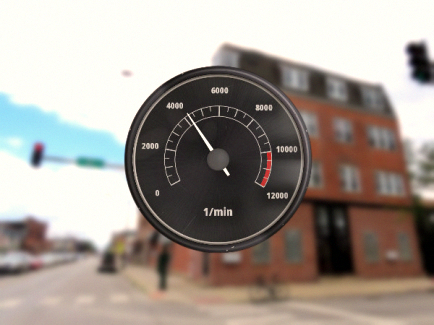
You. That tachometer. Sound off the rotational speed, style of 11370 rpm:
4250 rpm
